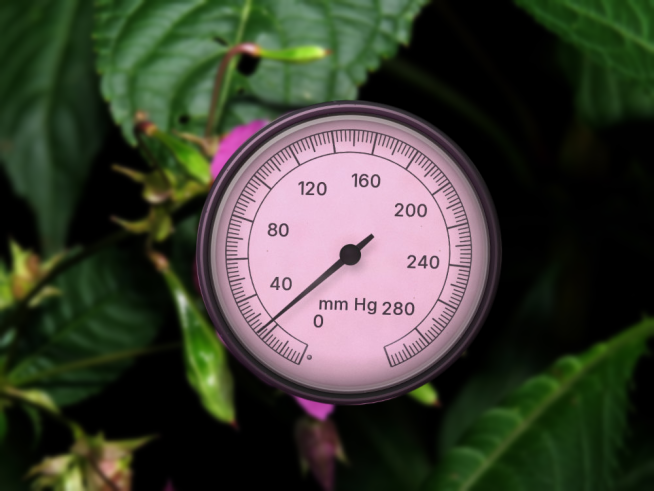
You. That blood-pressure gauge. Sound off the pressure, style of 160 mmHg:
24 mmHg
